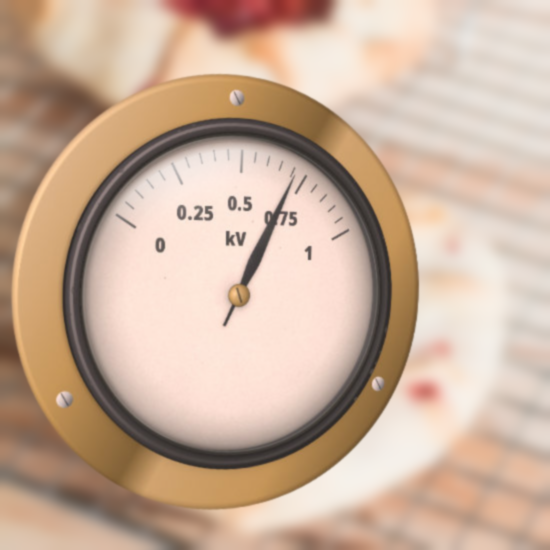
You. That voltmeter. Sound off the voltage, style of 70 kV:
0.7 kV
